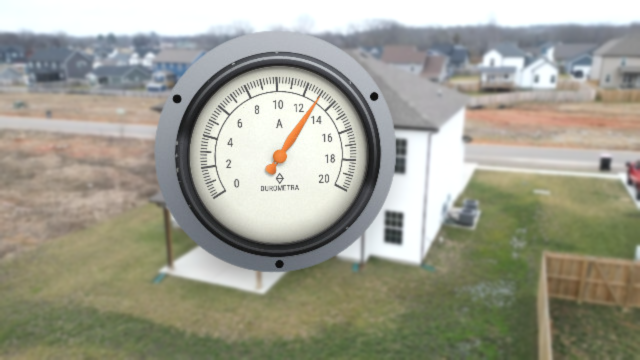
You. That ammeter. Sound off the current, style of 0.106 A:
13 A
